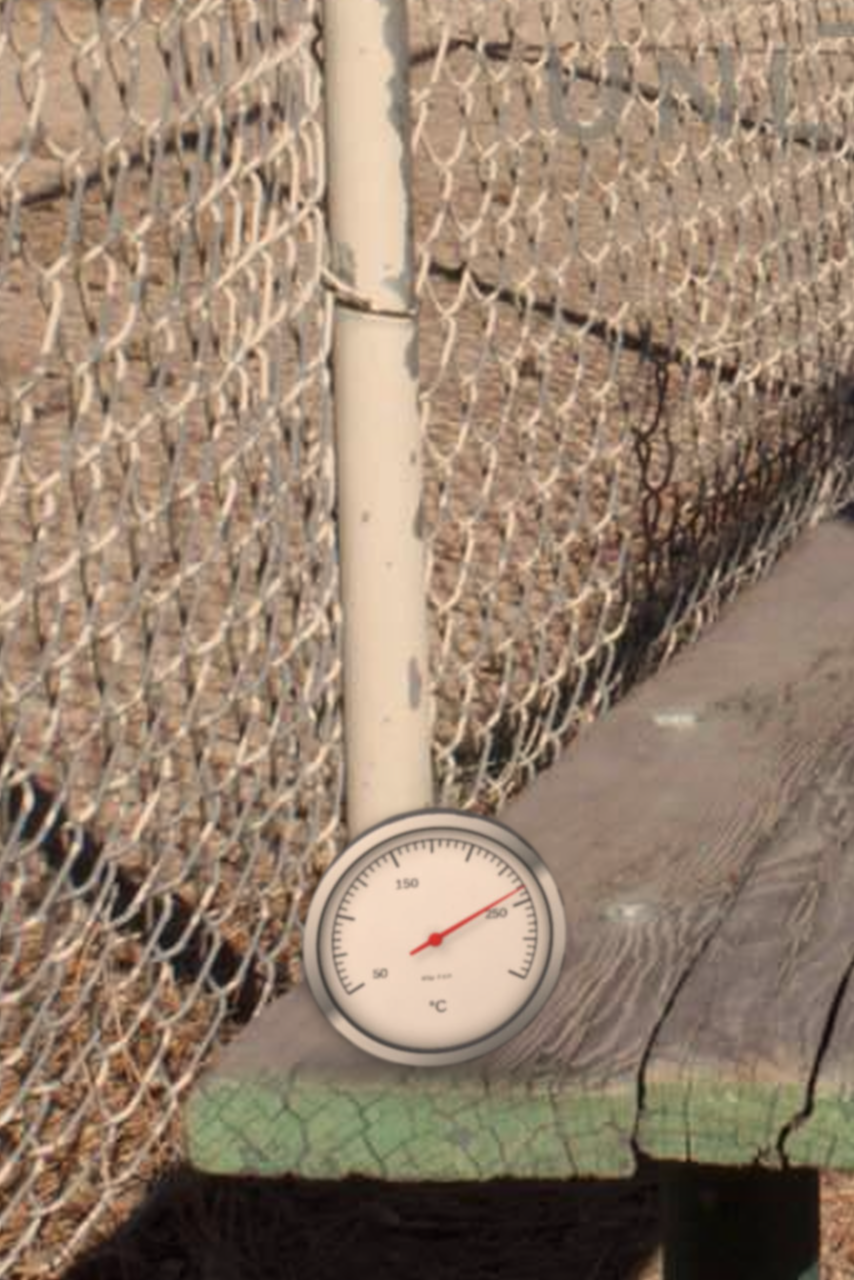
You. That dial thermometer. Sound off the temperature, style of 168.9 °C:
240 °C
